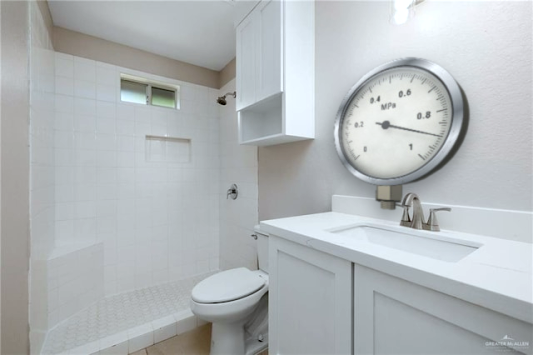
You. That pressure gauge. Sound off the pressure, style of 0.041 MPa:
0.9 MPa
